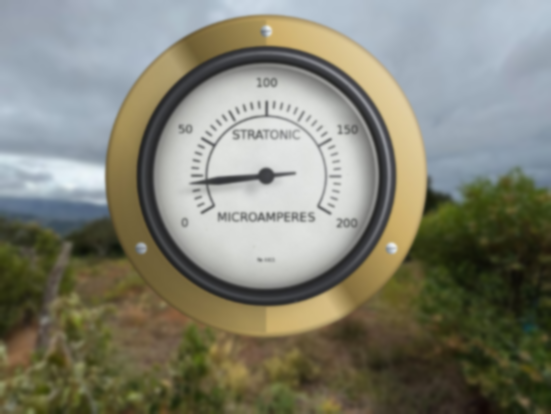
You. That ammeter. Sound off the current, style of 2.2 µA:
20 µA
